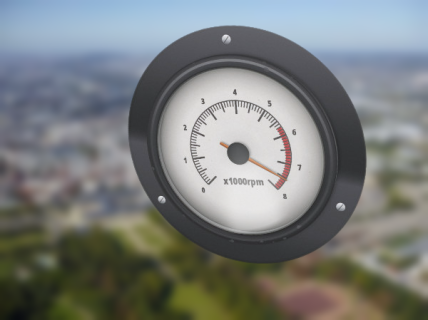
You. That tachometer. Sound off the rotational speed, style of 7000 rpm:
7500 rpm
